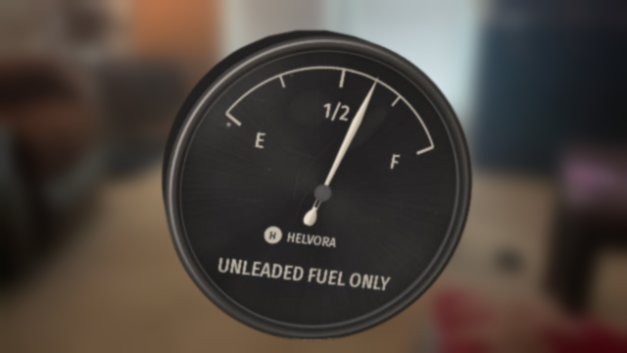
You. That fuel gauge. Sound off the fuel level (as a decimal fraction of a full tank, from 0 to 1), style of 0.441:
0.625
